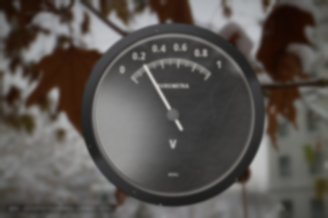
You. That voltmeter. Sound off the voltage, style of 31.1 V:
0.2 V
